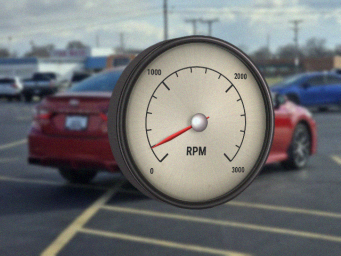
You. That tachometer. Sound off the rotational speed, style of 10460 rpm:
200 rpm
